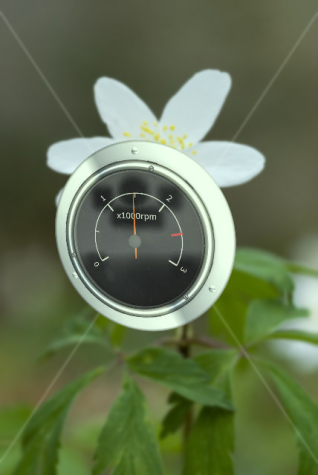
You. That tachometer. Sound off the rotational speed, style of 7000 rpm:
1500 rpm
